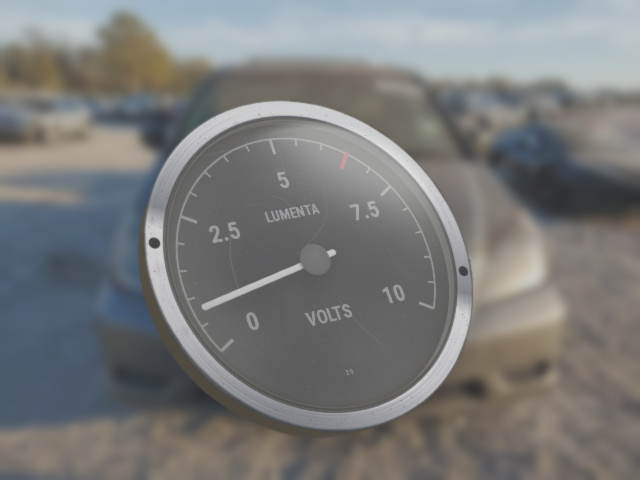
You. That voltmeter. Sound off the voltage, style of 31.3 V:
0.75 V
